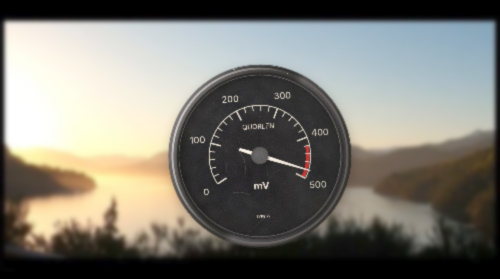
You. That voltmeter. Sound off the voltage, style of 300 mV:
480 mV
